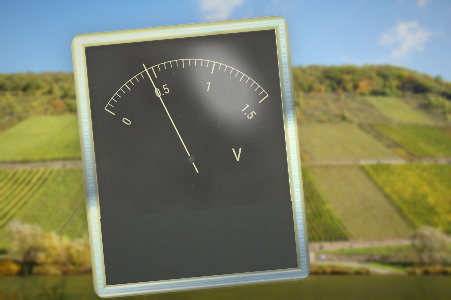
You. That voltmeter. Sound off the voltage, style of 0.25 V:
0.45 V
